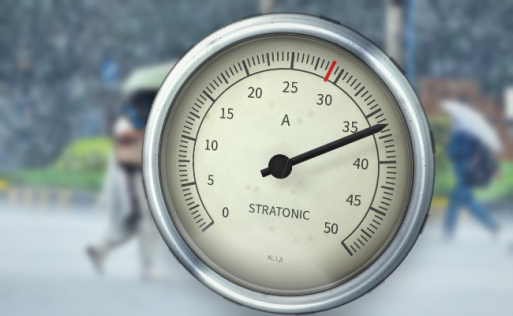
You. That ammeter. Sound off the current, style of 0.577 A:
36.5 A
